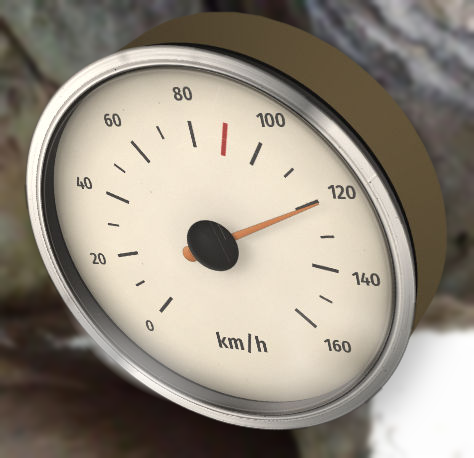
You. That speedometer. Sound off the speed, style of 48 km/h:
120 km/h
